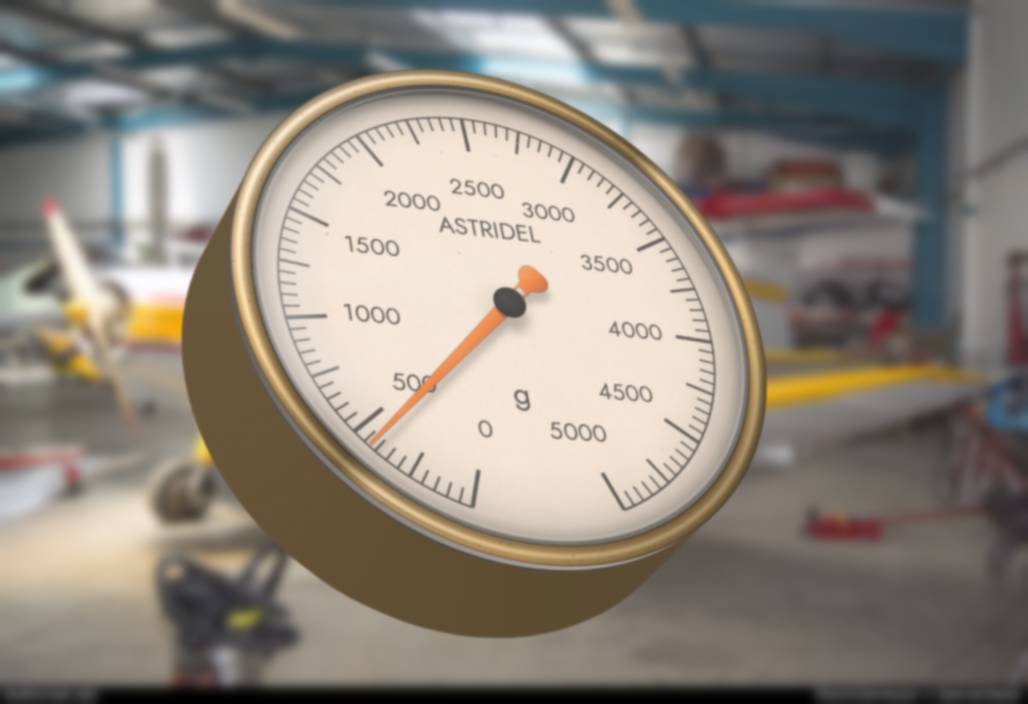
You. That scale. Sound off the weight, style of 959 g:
425 g
